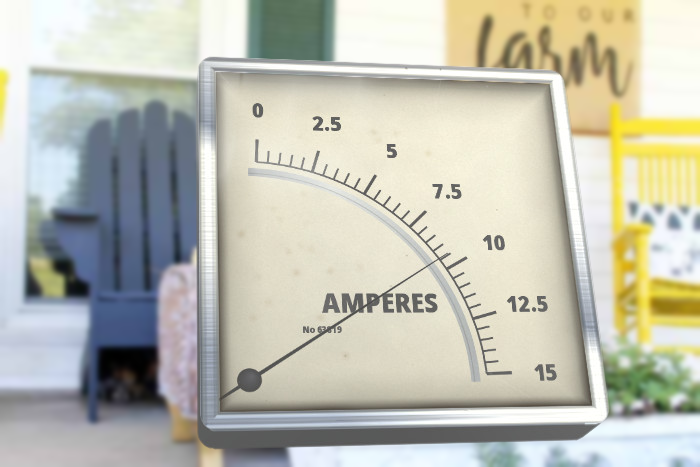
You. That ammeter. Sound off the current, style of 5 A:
9.5 A
